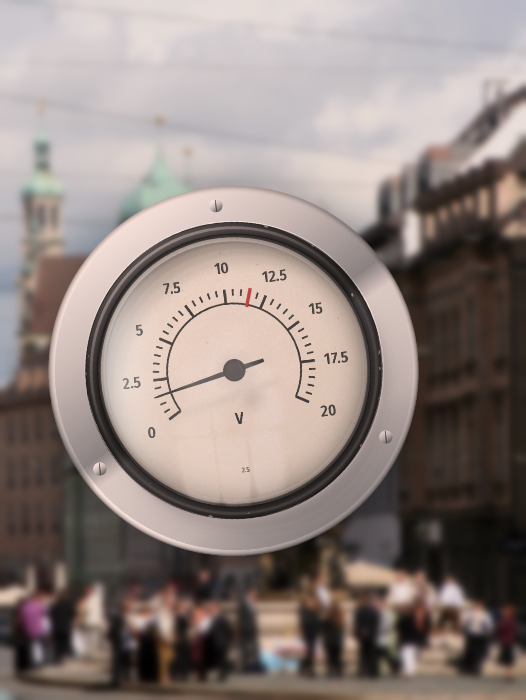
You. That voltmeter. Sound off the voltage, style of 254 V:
1.5 V
